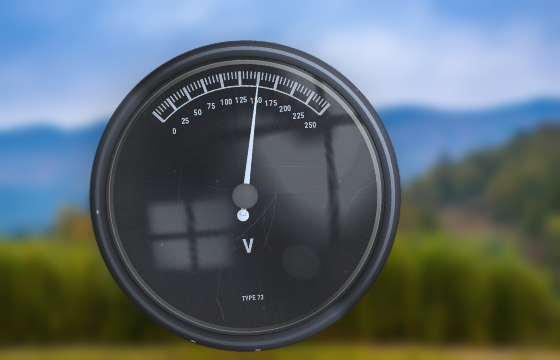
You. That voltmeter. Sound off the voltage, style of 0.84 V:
150 V
